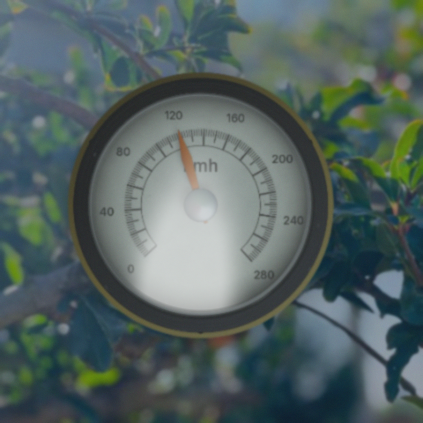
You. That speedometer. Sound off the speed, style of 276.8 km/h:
120 km/h
